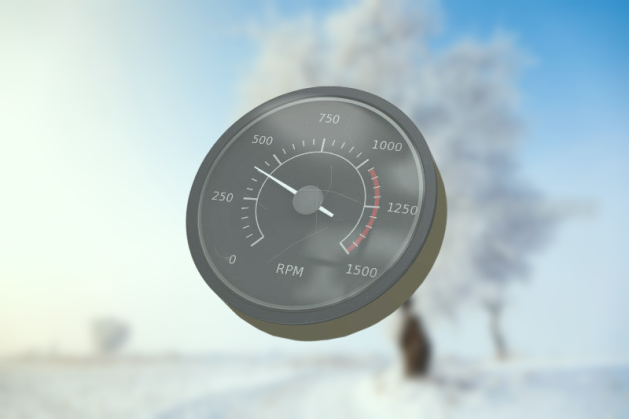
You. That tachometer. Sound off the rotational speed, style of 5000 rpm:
400 rpm
